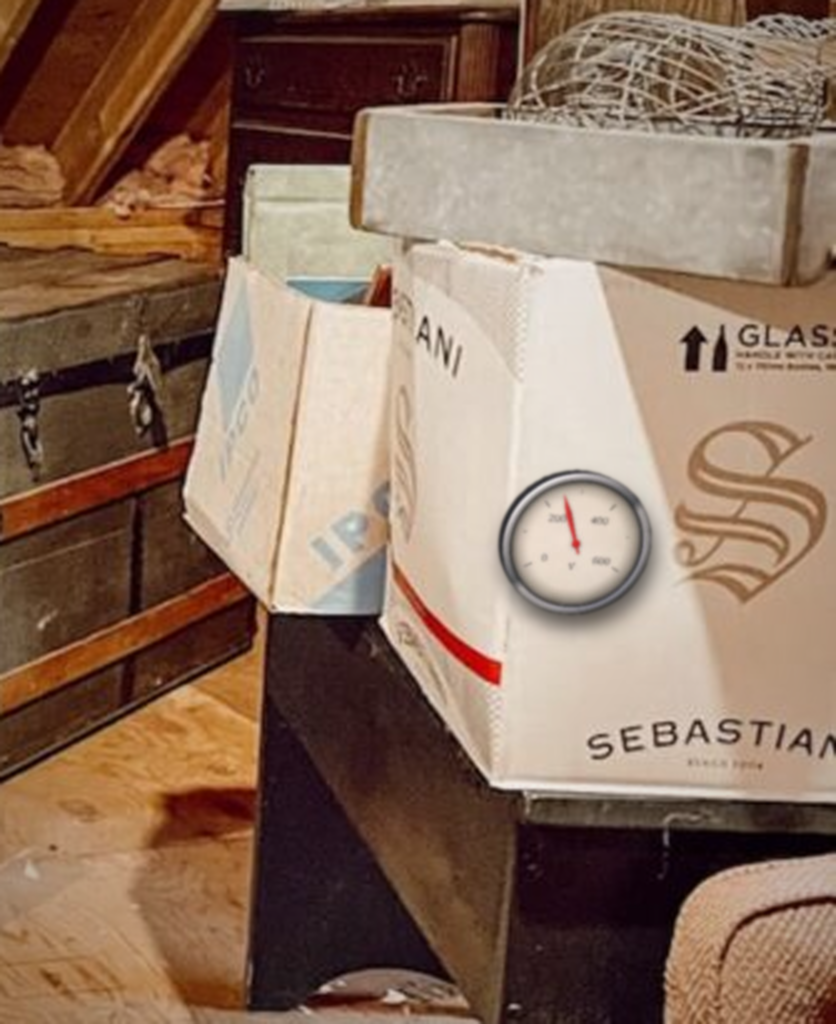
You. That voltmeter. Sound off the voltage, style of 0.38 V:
250 V
